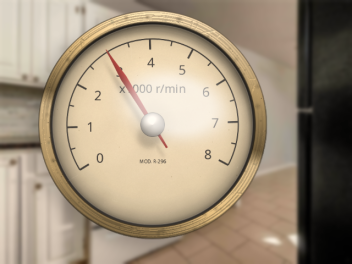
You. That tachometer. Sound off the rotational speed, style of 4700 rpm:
3000 rpm
